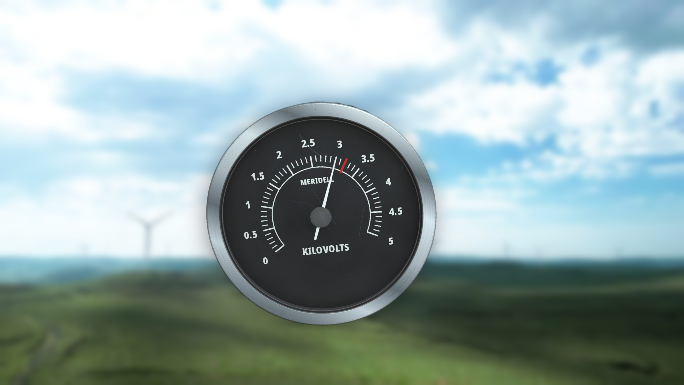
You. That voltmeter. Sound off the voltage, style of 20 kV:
3 kV
